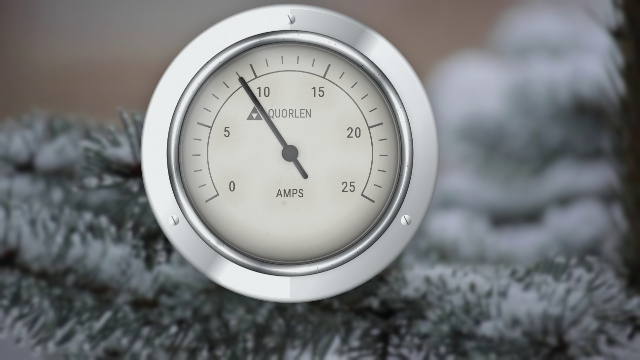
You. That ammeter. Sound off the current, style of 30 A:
9 A
